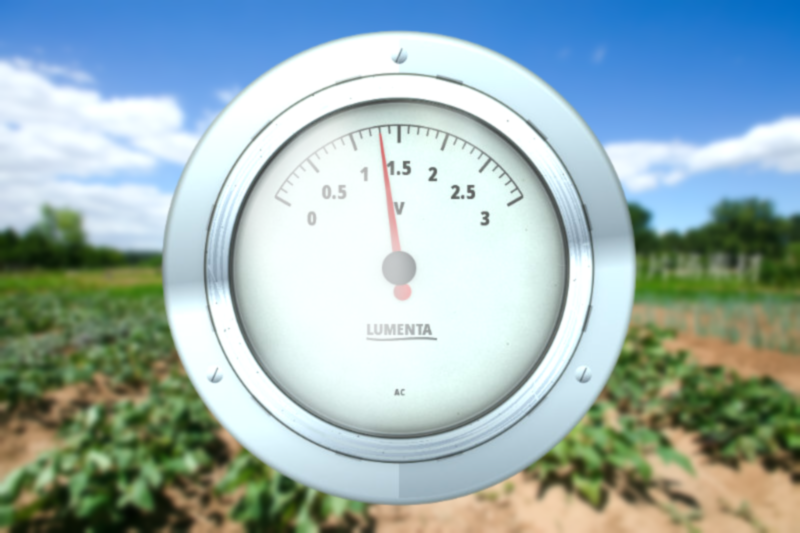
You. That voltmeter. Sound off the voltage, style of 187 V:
1.3 V
